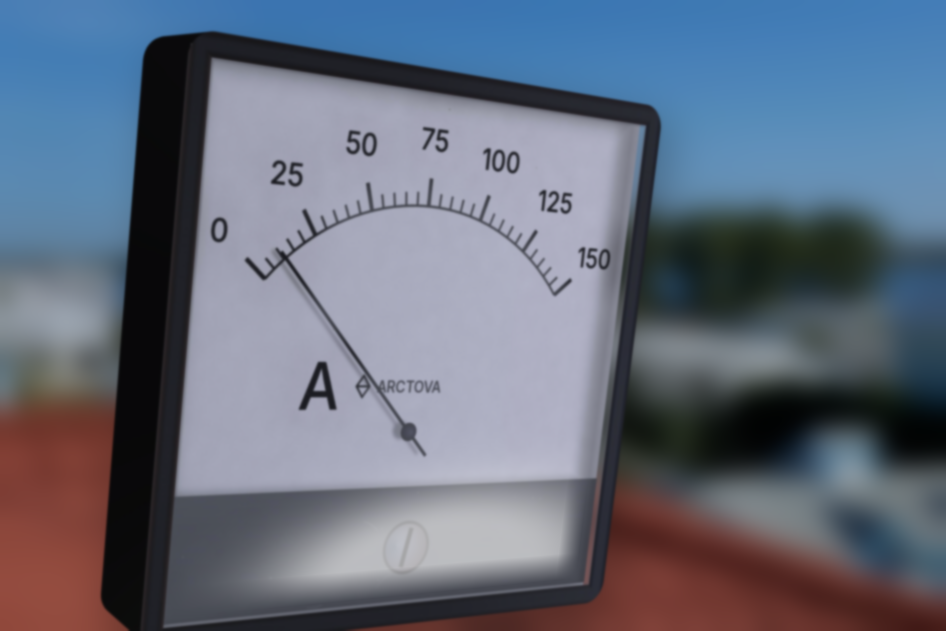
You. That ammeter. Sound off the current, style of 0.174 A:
10 A
